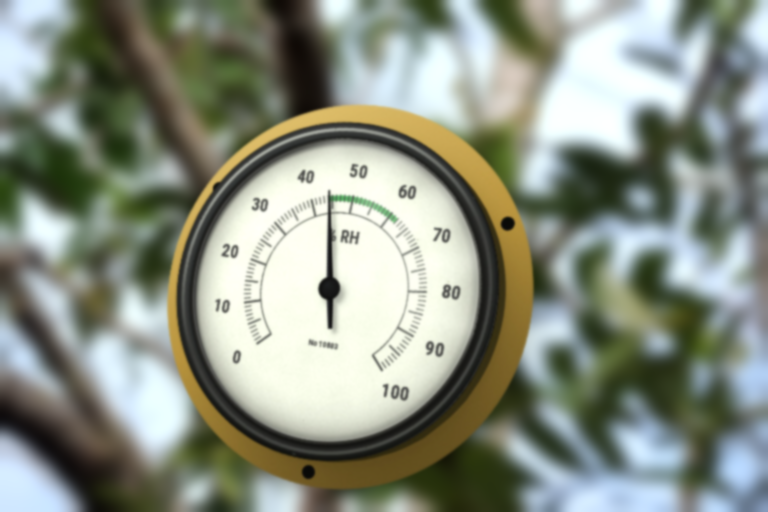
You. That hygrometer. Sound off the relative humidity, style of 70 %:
45 %
